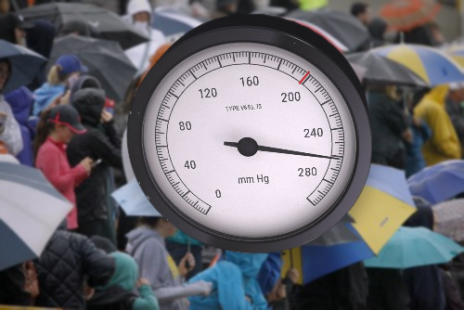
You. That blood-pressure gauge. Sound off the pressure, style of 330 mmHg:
260 mmHg
